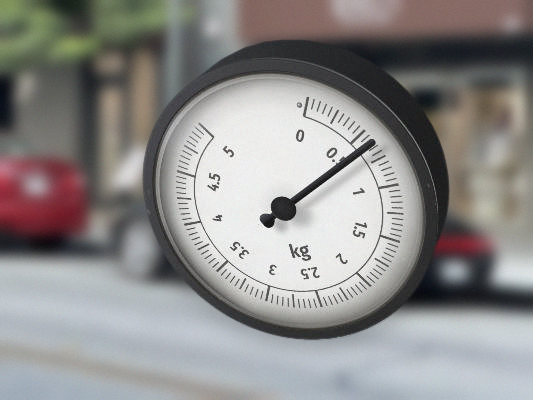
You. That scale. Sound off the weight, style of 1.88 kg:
0.6 kg
